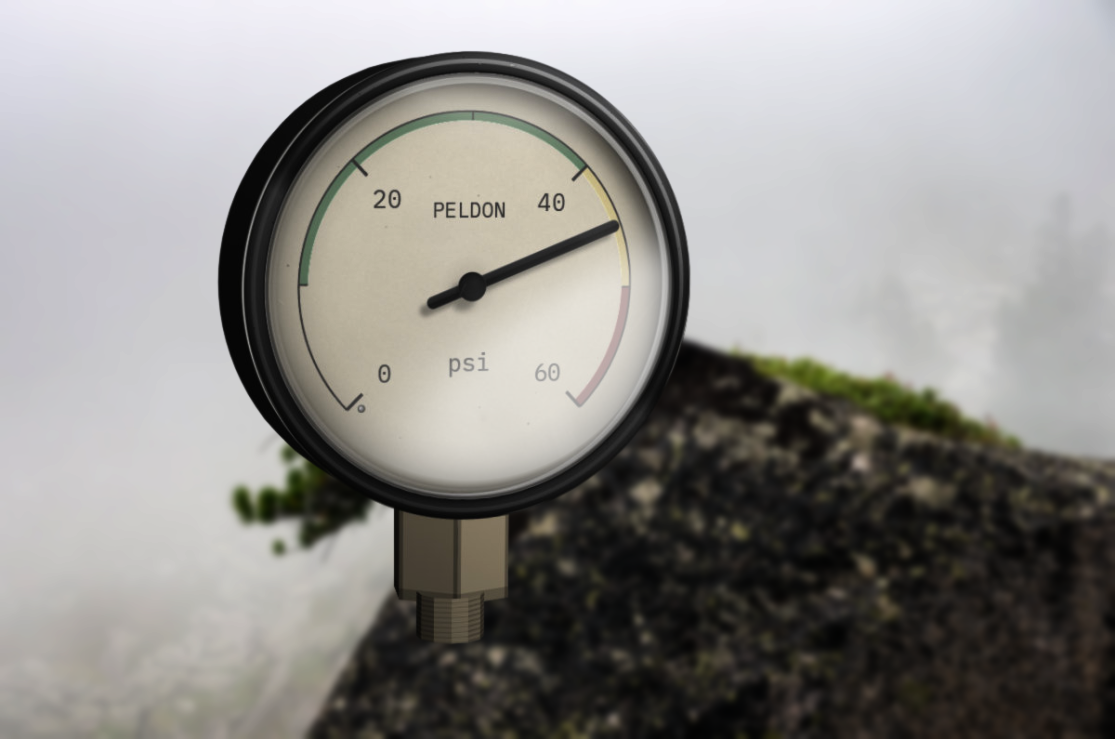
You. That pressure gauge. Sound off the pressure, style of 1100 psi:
45 psi
